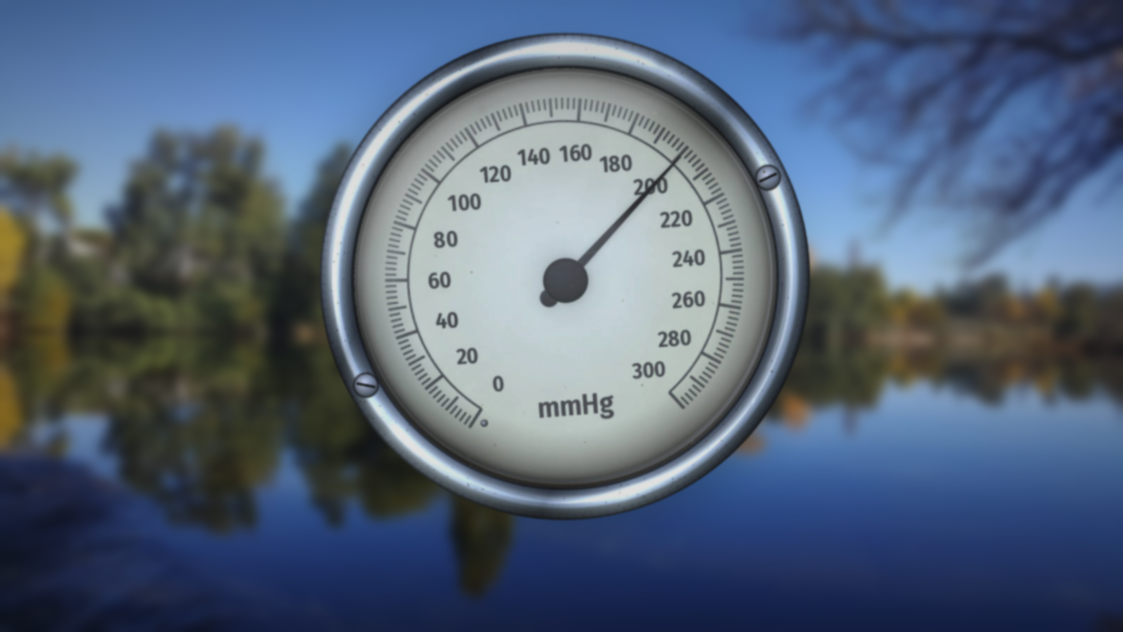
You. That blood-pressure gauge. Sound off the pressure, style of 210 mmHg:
200 mmHg
